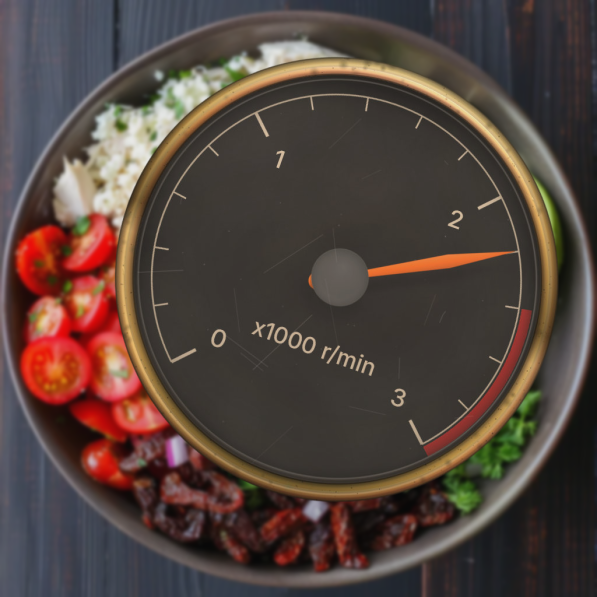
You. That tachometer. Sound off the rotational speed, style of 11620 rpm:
2200 rpm
